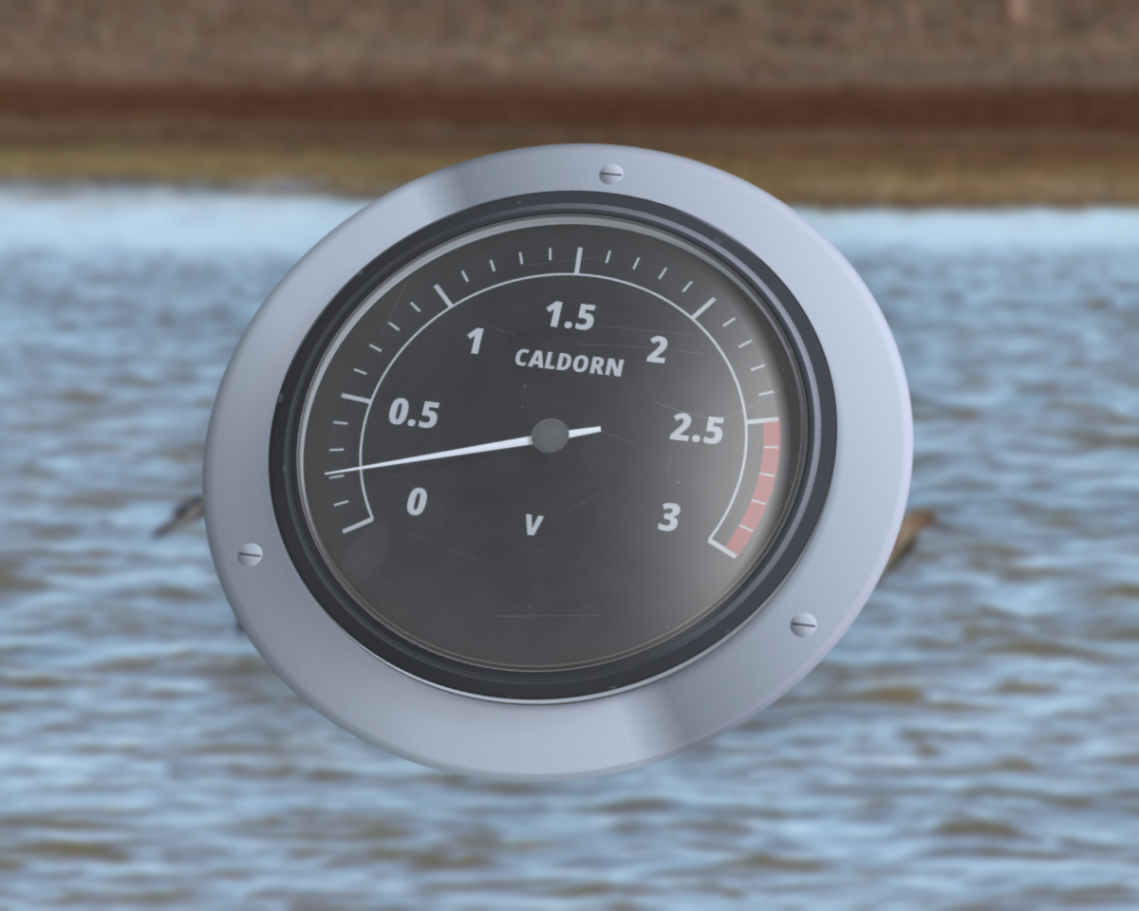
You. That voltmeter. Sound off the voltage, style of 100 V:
0.2 V
